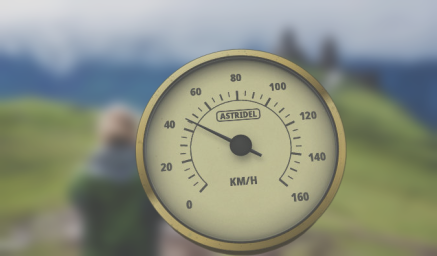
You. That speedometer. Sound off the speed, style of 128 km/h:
45 km/h
